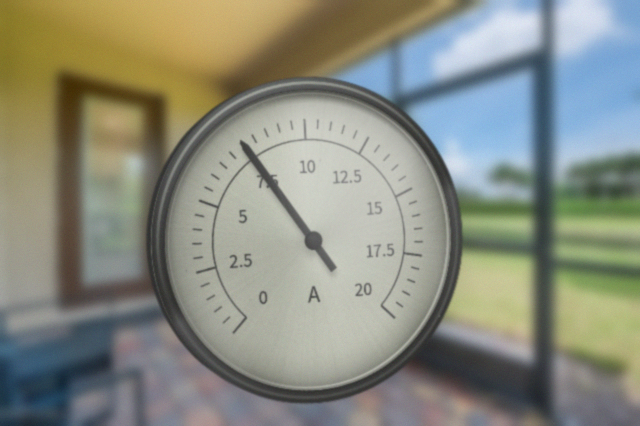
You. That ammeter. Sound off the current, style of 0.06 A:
7.5 A
